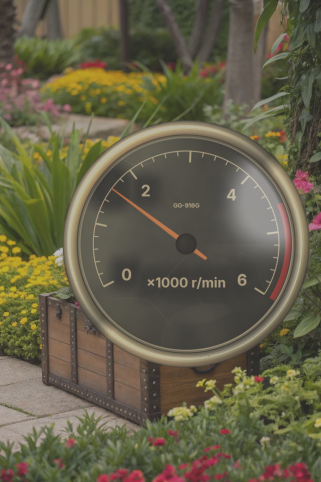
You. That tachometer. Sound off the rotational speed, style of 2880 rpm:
1600 rpm
